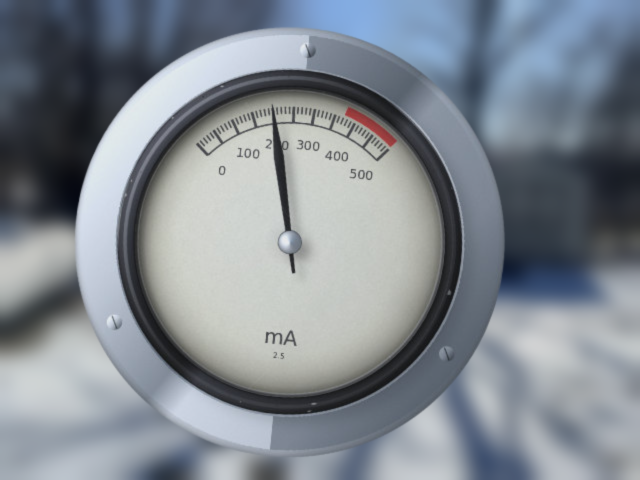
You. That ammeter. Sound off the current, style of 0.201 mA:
200 mA
